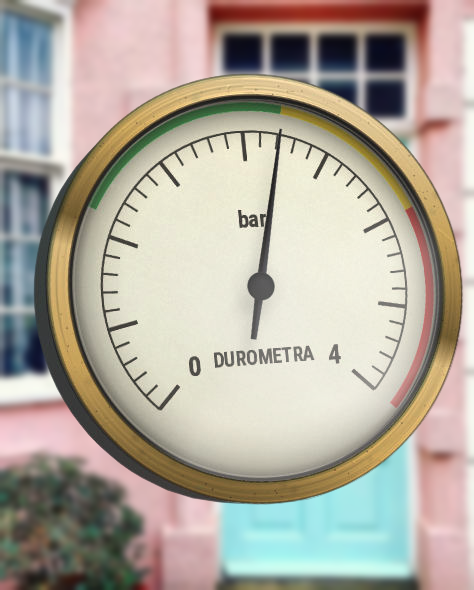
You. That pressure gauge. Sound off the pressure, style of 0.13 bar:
2.2 bar
